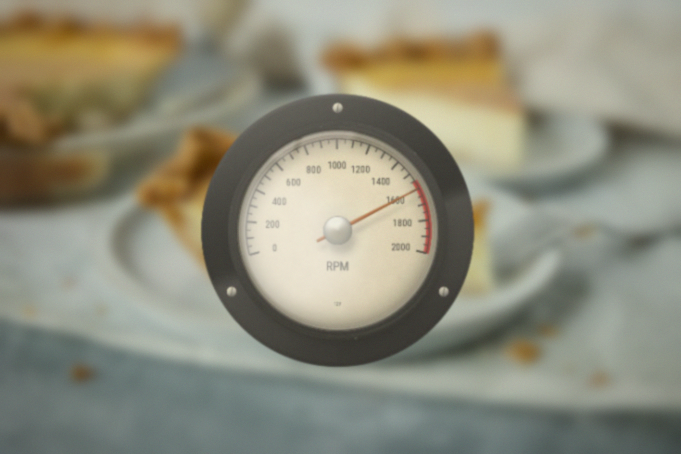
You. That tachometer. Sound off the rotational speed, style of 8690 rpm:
1600 rpm
